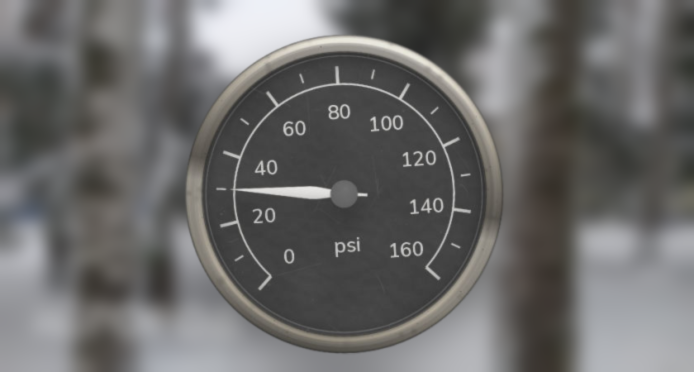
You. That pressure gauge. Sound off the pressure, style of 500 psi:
30 psi
